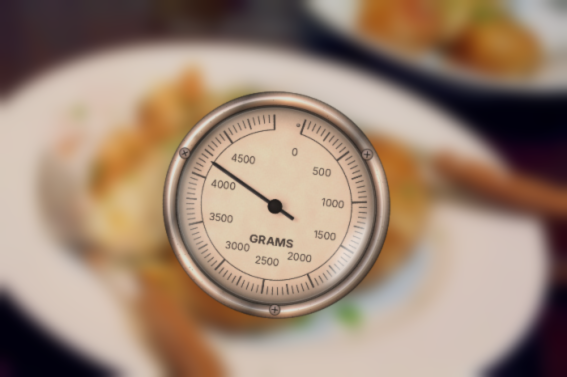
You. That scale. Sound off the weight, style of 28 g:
4200 g
